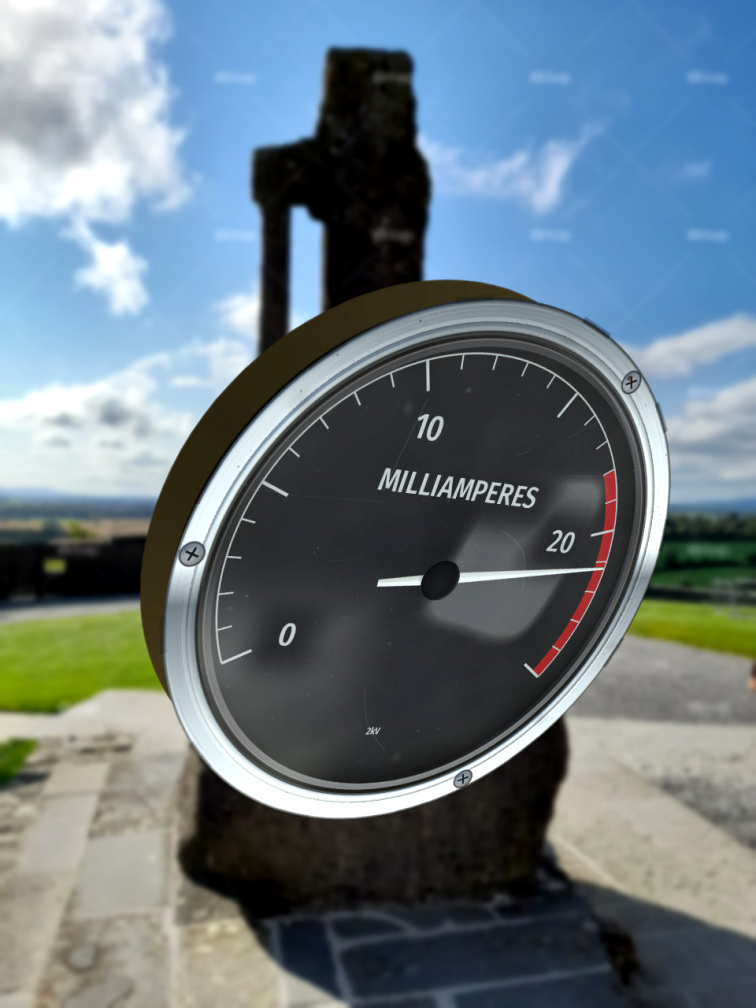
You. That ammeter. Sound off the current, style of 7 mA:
21 mA
